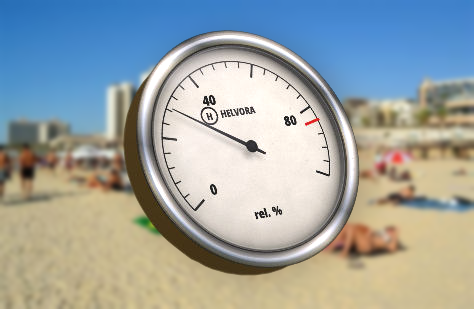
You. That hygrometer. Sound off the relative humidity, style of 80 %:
28 %
